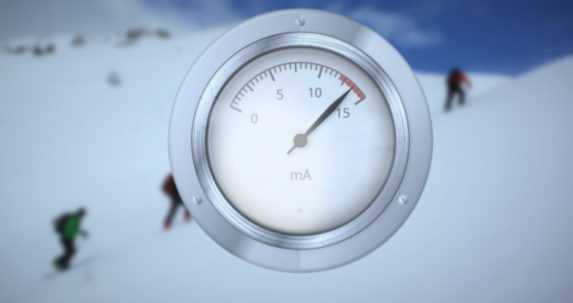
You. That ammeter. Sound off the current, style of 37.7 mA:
13.5 mA
